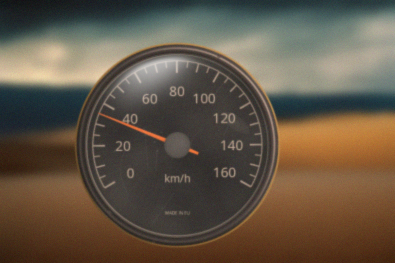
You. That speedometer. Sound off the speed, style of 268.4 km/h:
35 km/h
